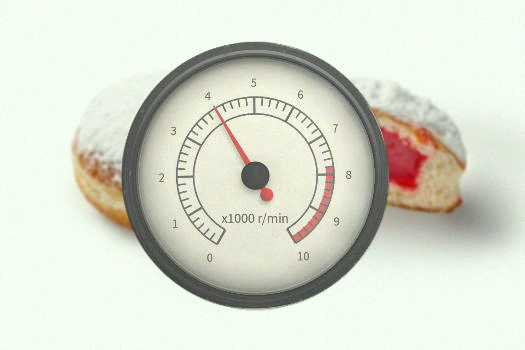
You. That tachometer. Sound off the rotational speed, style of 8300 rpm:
4000 rpm
